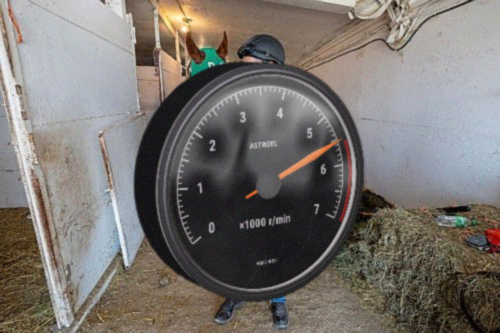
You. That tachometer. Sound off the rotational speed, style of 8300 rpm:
5500 rpm
